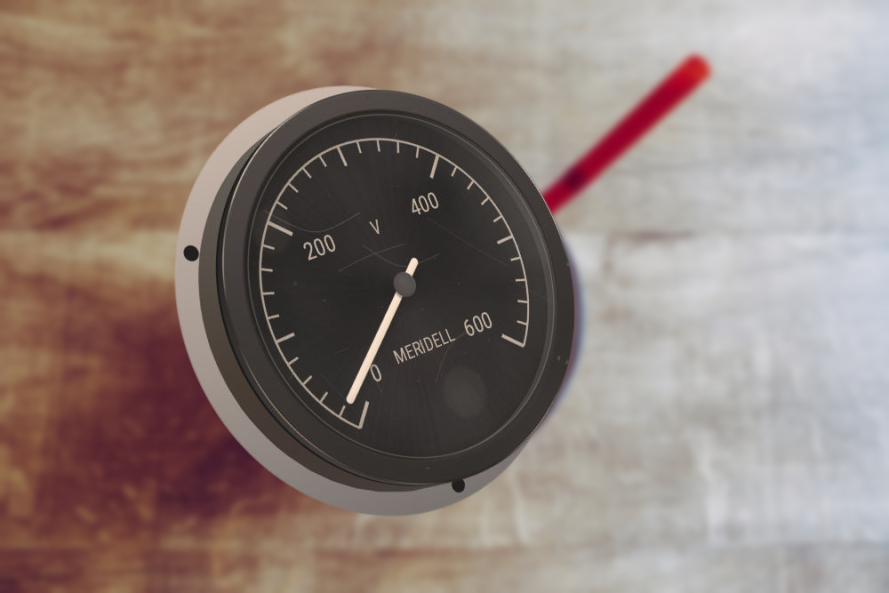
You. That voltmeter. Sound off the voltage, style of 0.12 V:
20 V
